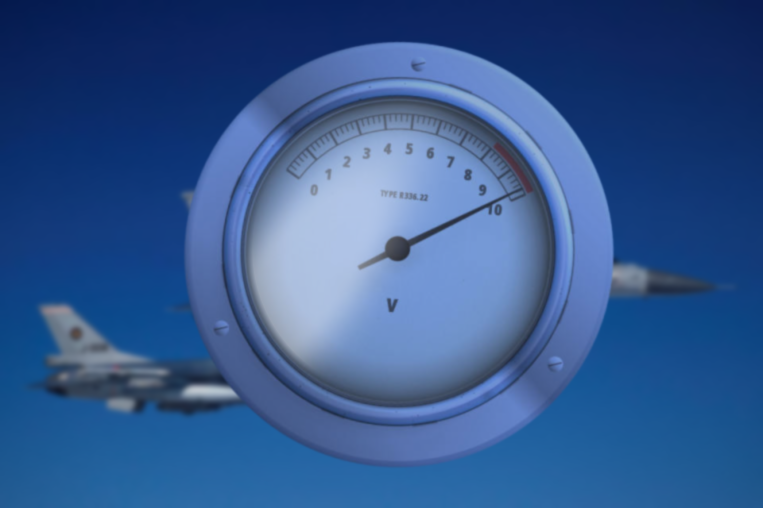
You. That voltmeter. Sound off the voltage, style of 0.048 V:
9.8 V
